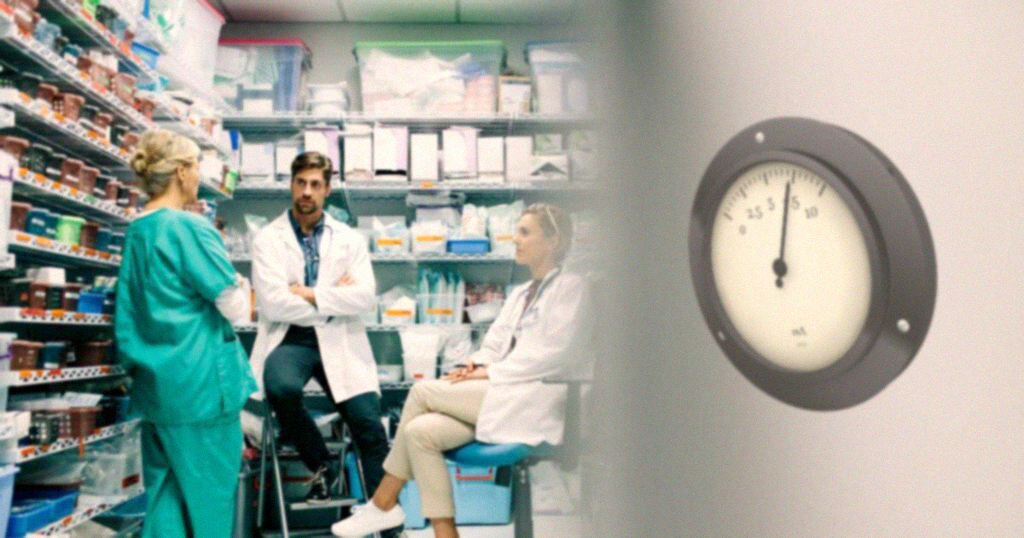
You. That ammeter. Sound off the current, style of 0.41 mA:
7.5 mA
